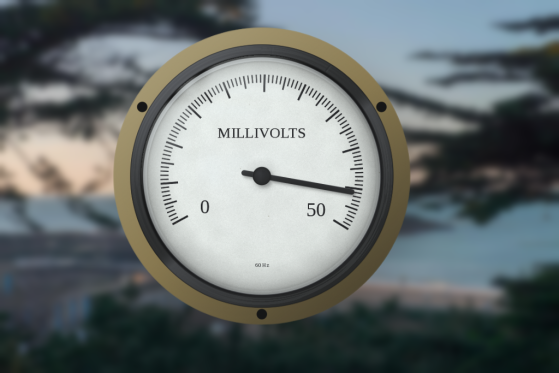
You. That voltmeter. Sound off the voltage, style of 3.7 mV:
45.5 mV
